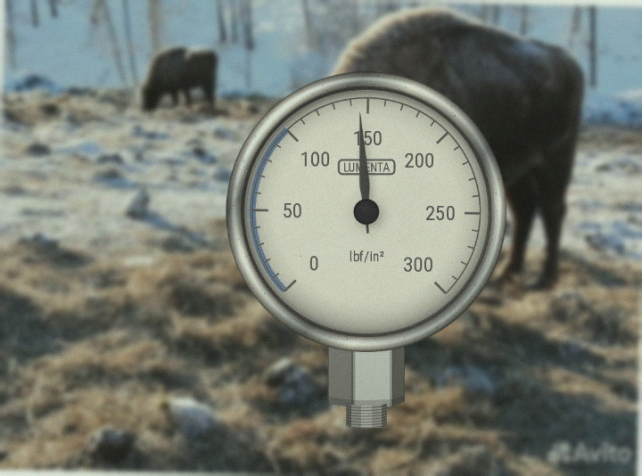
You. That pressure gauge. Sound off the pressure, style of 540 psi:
145 psi
